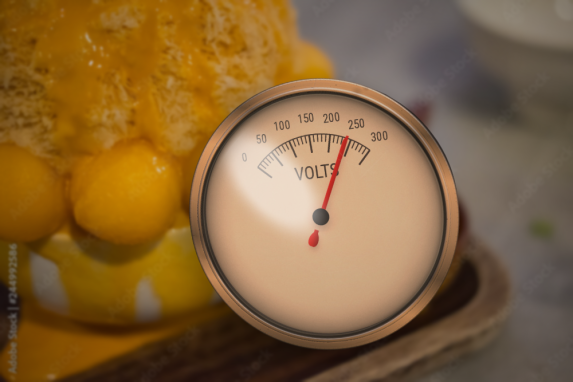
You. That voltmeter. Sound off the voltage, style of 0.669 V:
240 V
